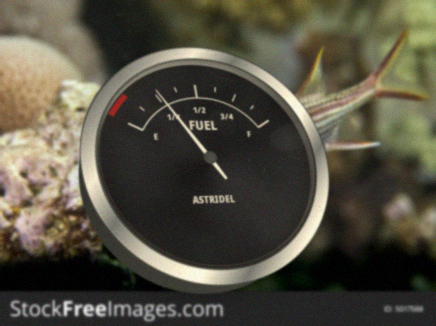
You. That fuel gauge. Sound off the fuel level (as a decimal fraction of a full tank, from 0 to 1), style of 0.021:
0.25
